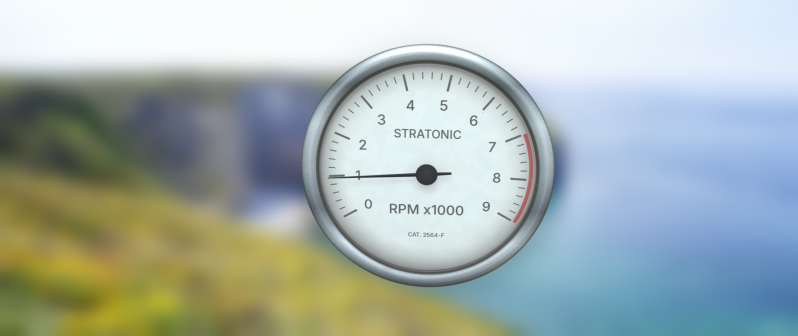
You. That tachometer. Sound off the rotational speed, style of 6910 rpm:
1000 rpm
